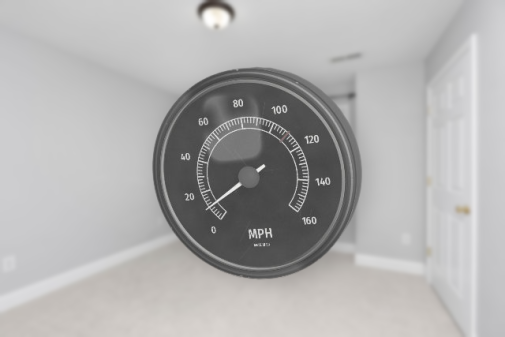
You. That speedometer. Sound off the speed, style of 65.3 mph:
10 mph
